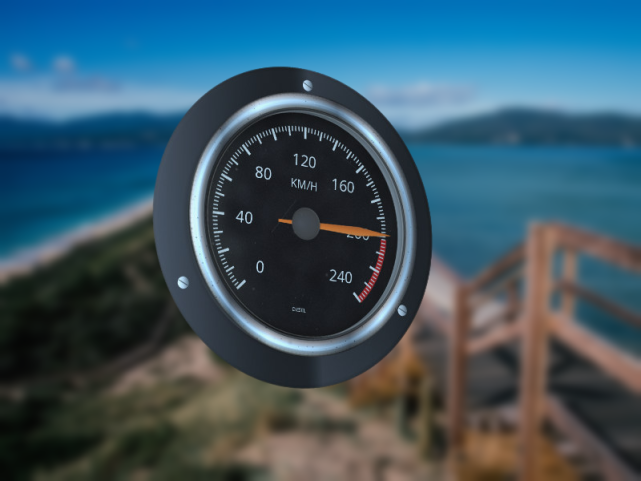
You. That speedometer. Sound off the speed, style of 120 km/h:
200 km/h
